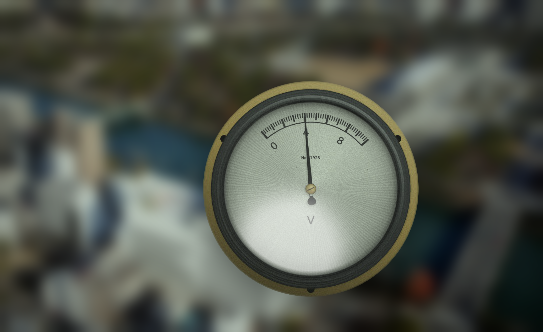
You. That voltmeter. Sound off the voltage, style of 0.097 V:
4 V
